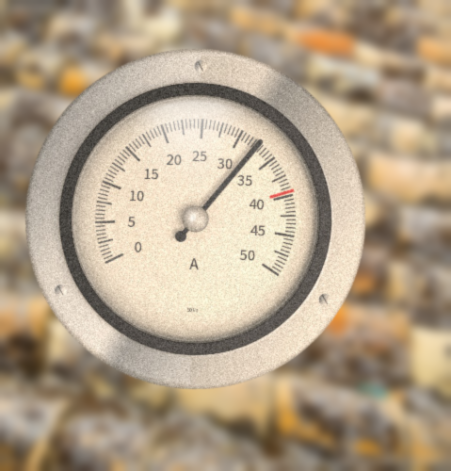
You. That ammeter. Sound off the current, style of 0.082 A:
32.5 A
